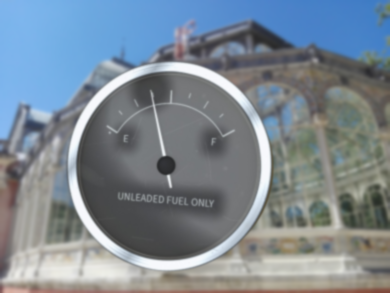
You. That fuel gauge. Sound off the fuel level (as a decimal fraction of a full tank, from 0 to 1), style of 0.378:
0.375
